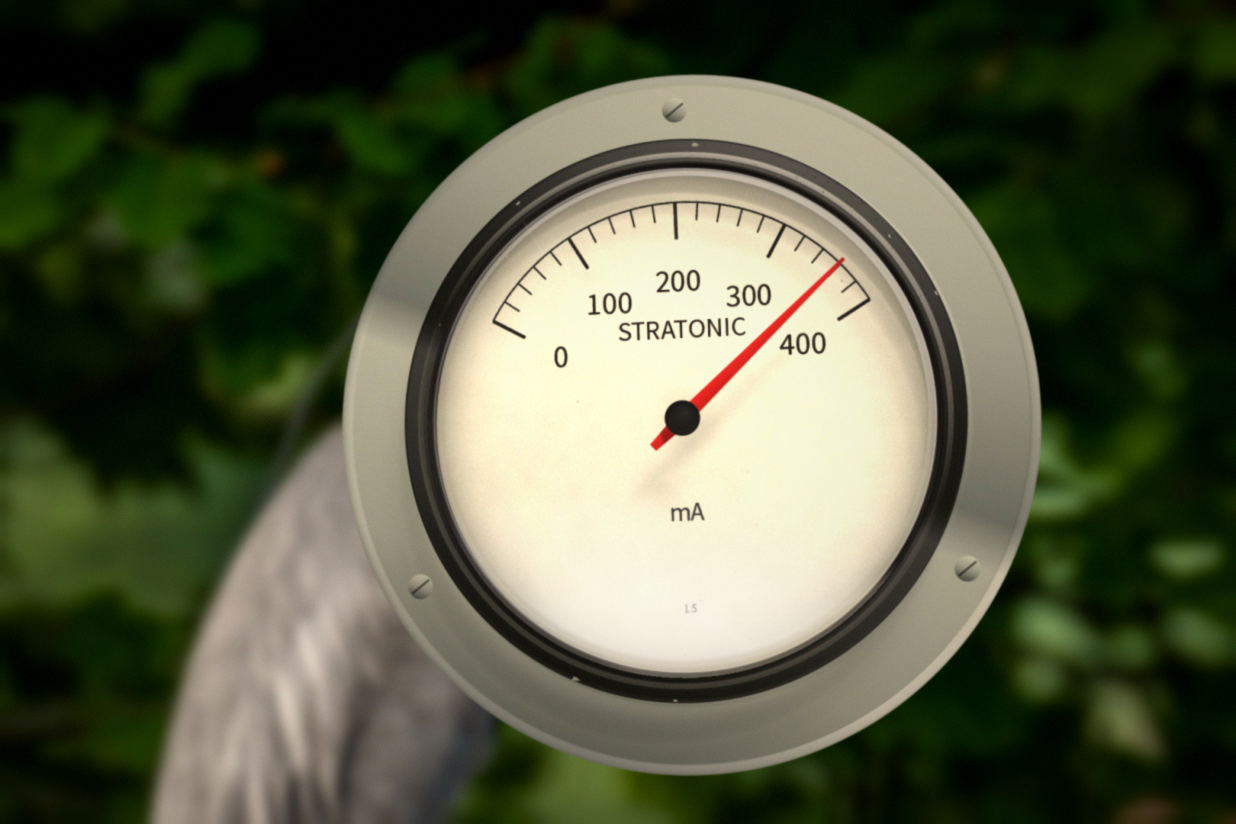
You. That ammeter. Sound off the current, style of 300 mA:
360 mA
